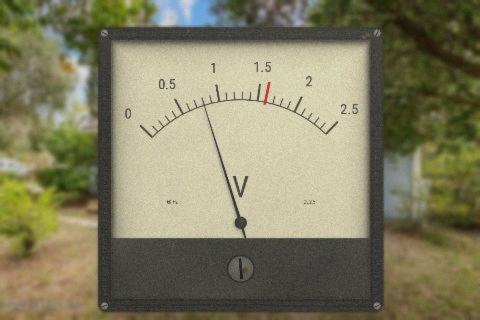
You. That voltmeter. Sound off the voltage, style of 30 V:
0.8 V
